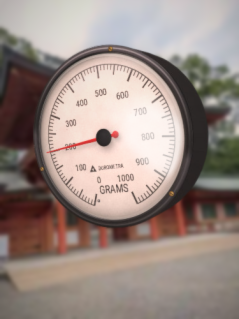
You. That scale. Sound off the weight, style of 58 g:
200 g
